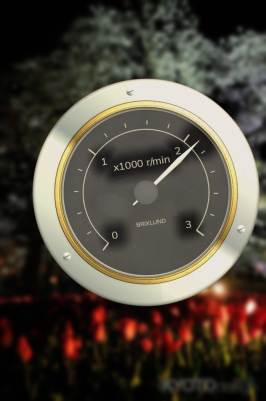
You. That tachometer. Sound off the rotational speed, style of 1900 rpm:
2100 rpm
